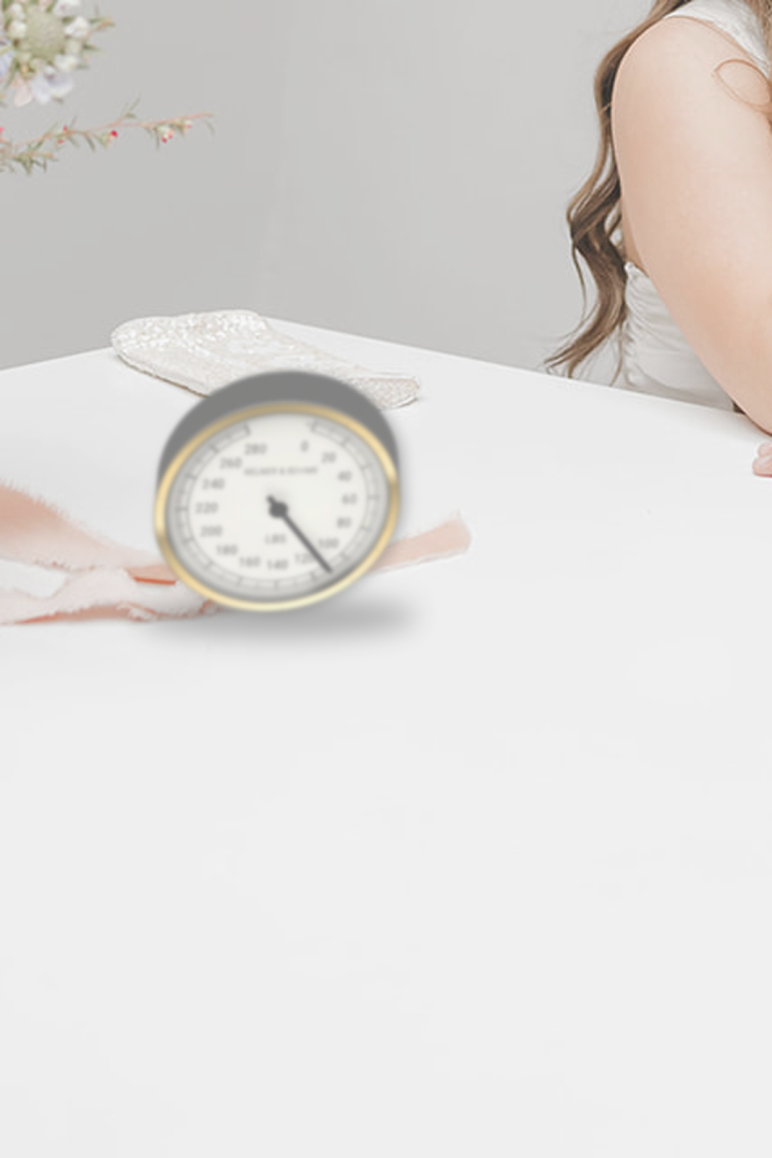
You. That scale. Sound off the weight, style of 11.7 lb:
110 lb
